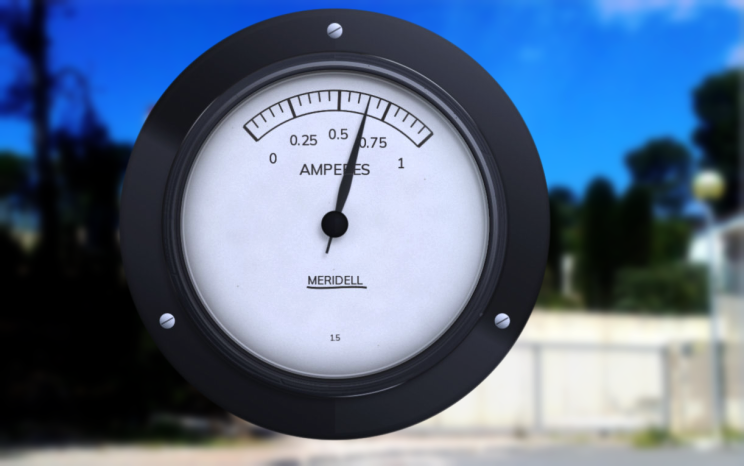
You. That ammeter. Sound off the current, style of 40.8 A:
0.65 A
